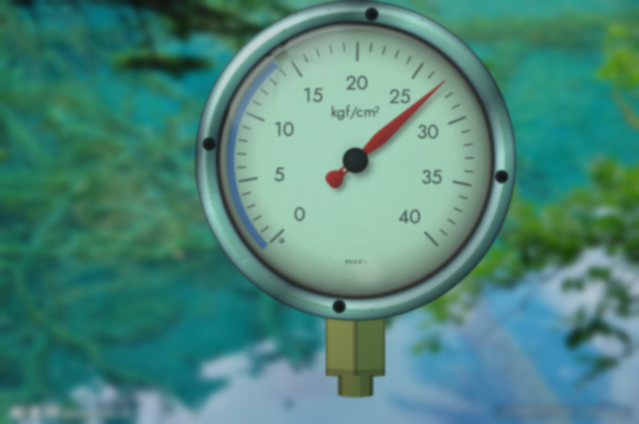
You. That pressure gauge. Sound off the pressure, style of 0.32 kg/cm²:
27 kg/cm²
